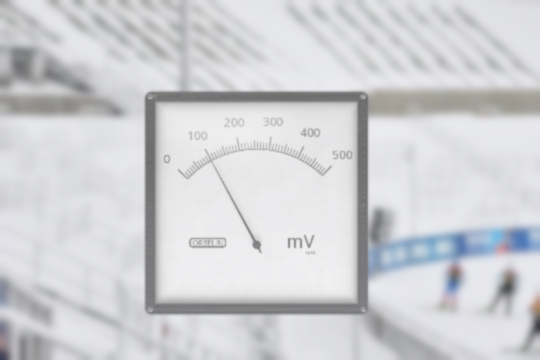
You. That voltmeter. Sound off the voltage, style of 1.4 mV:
100 mV
